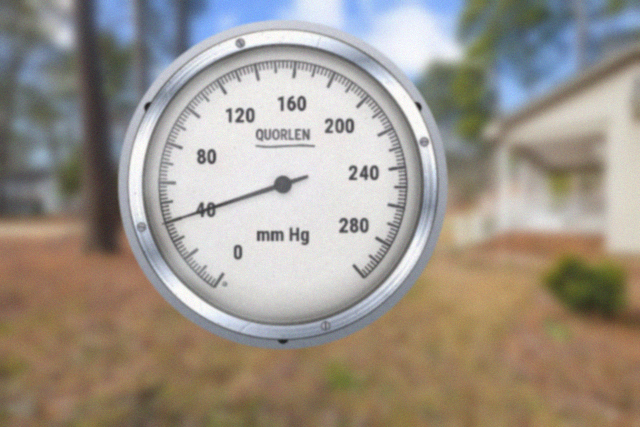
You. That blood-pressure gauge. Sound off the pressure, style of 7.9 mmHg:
40 mmHg
